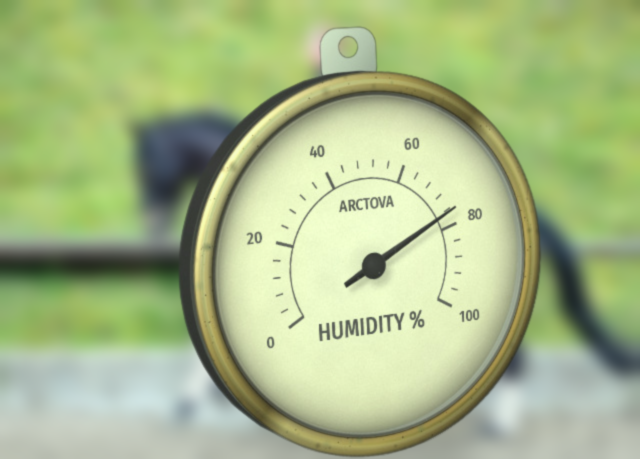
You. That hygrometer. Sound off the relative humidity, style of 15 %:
76 %
